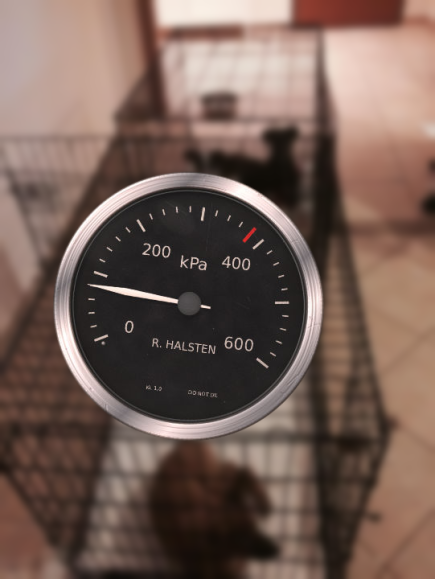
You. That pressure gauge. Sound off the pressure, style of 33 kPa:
80 kPa
